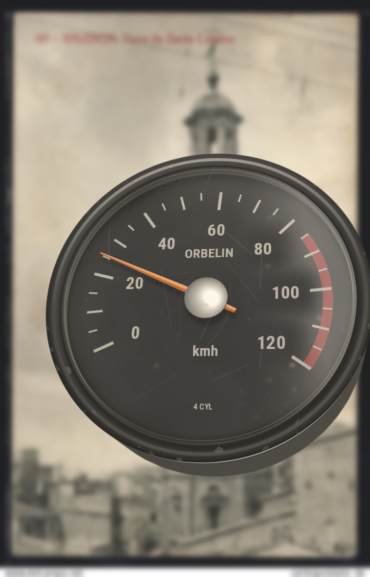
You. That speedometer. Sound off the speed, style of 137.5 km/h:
25 km/h
